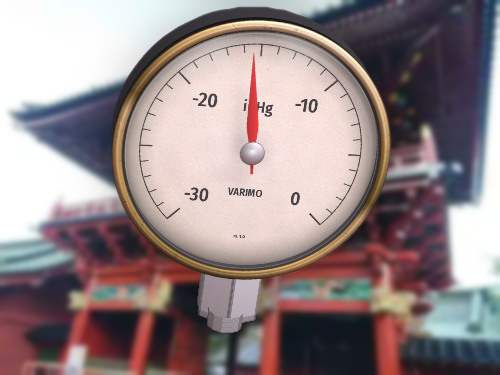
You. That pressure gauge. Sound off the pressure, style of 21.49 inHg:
-15.5 inHg
